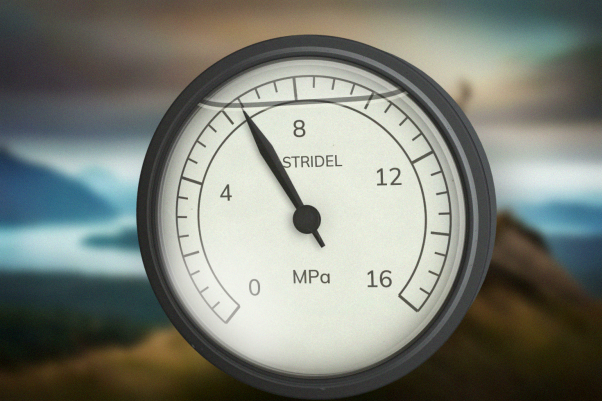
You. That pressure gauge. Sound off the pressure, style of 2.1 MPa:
6.5 MPa
